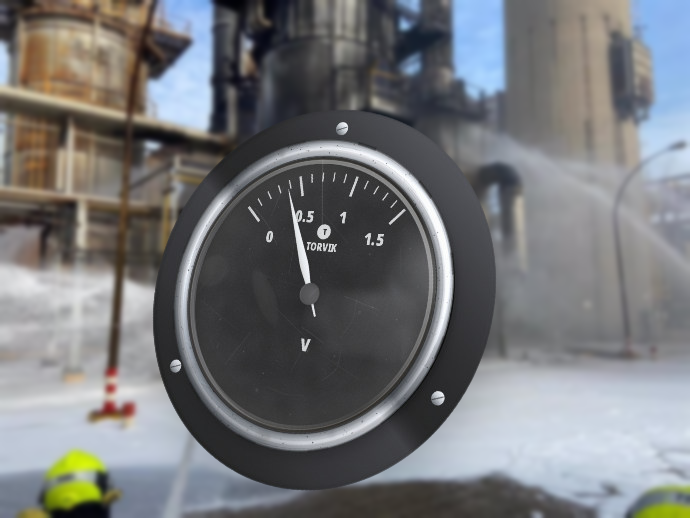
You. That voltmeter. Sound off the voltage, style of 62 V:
0.4 V
